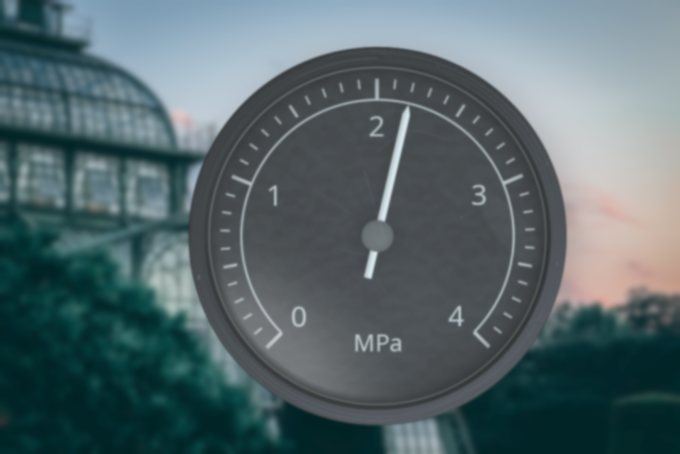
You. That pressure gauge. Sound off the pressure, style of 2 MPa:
2.2 MPa
